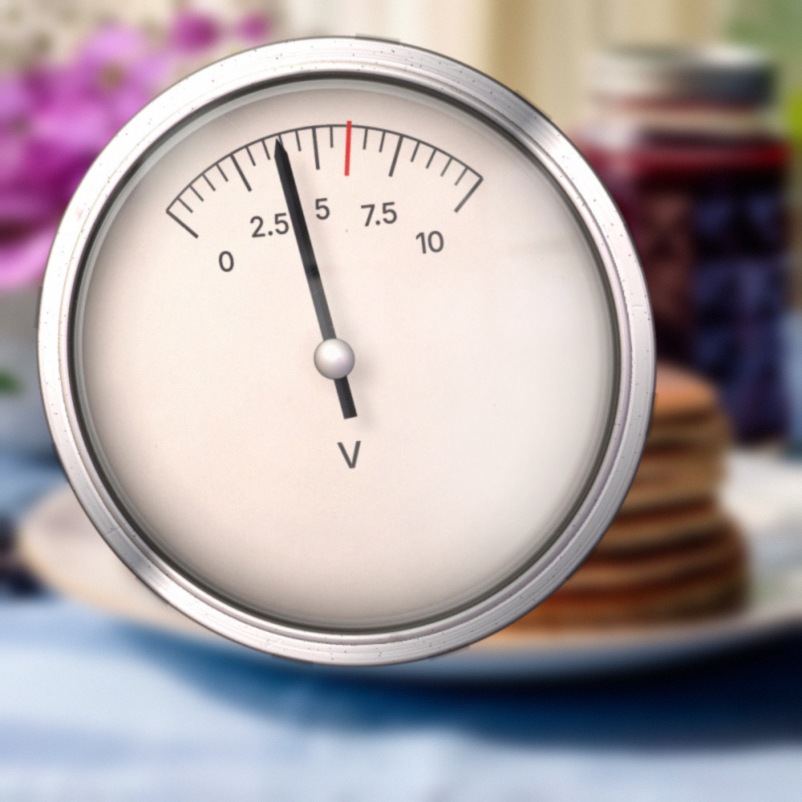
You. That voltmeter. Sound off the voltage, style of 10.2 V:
4 V
